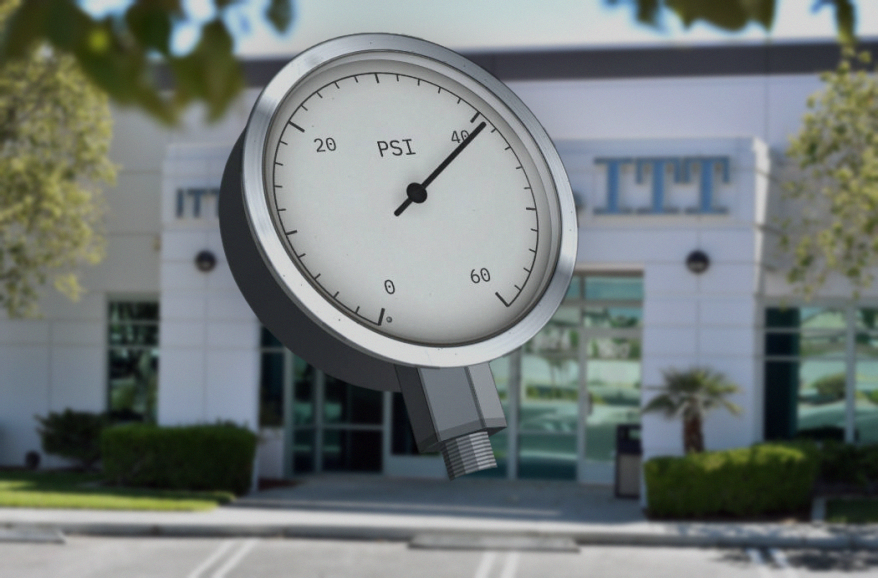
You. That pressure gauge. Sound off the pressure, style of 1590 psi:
41 psi
